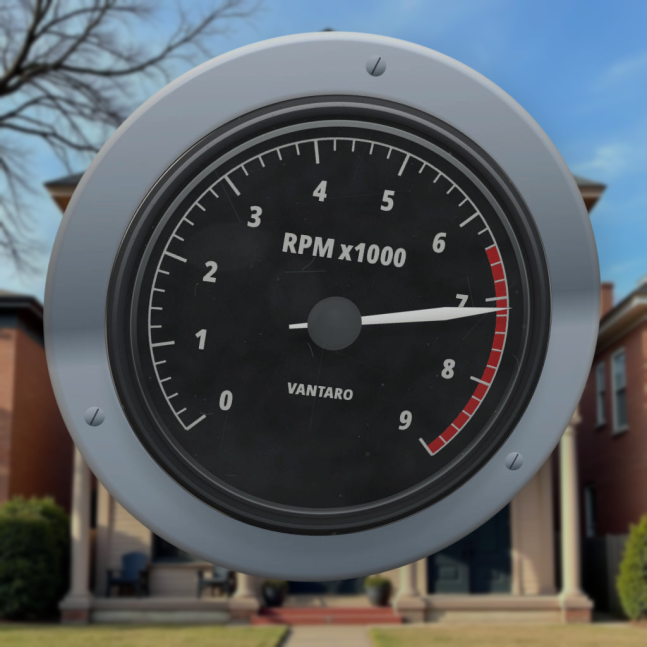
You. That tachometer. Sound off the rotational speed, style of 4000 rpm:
7100 rpm
